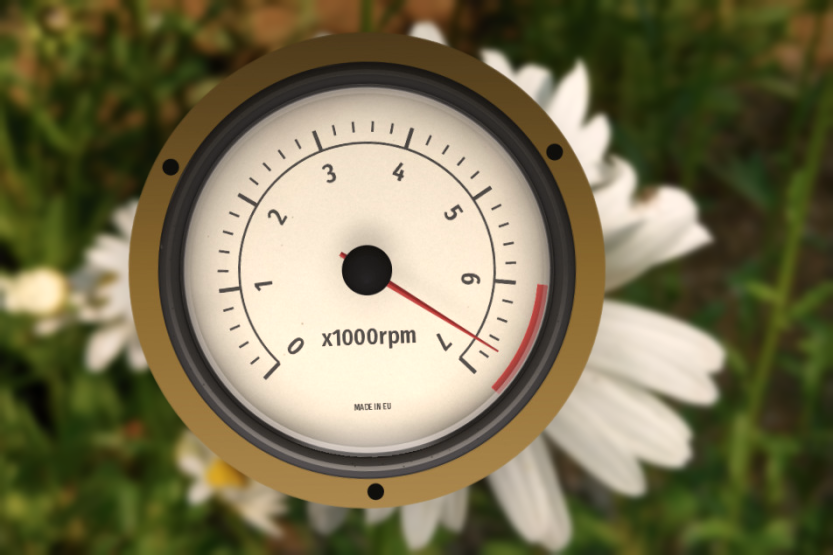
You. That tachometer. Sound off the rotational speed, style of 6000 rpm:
6700 rpm
